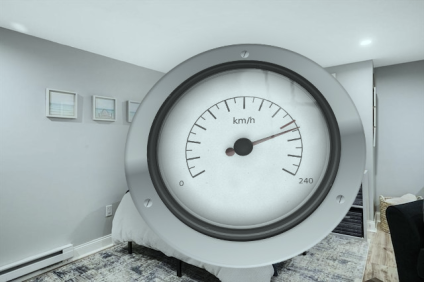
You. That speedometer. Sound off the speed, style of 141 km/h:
190 km/h
